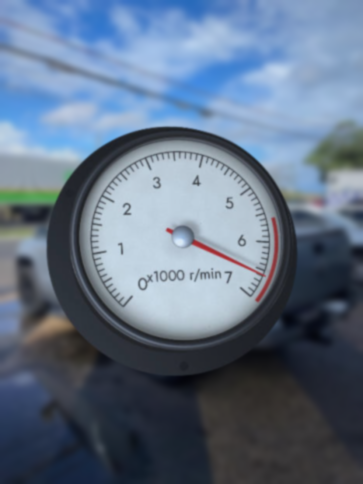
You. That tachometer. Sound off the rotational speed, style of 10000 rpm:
6600 rpm
